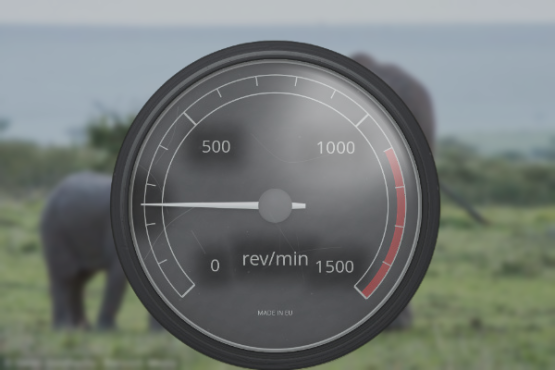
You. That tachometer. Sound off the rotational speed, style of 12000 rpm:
250 rpm
